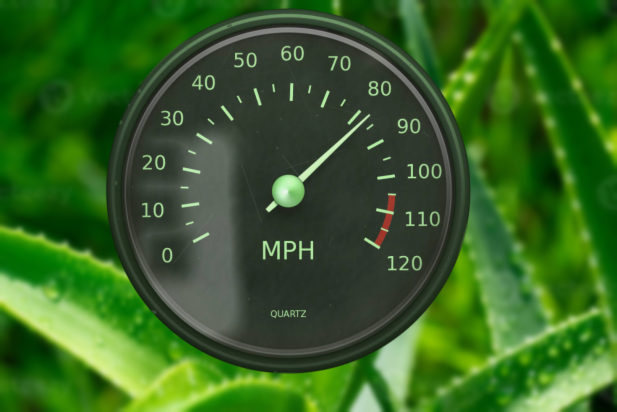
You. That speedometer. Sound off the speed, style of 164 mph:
82.5 mph
